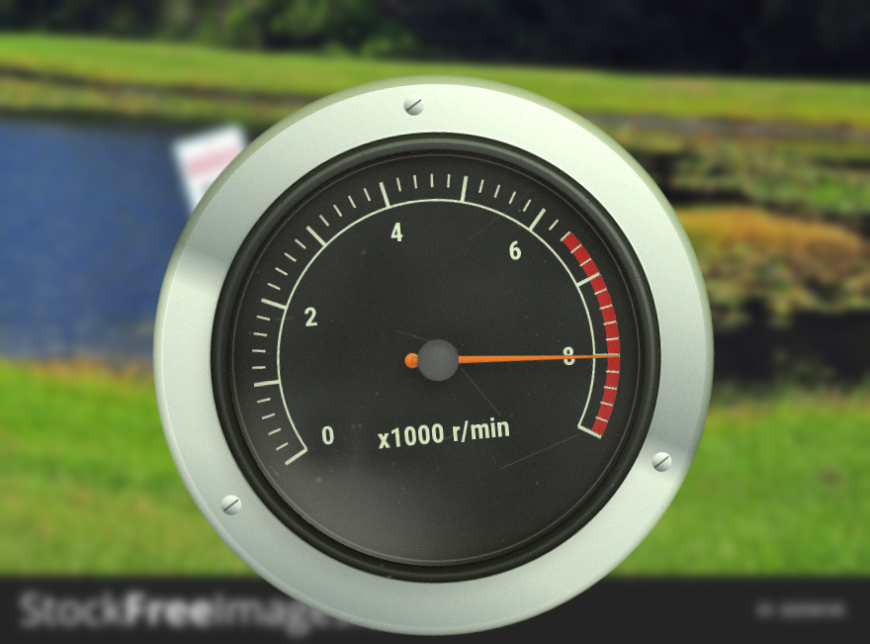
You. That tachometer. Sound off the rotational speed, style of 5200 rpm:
8000 rpm
